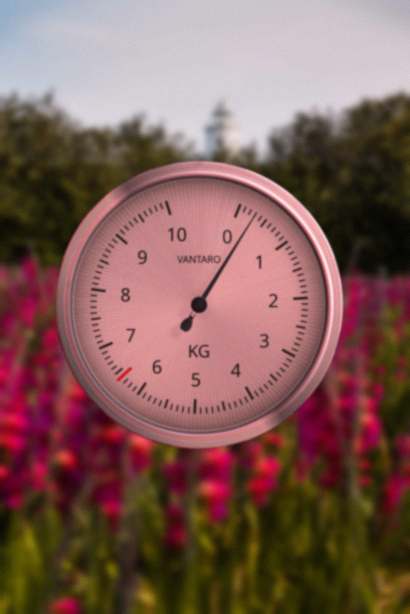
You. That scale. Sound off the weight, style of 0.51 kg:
0.3 kg
